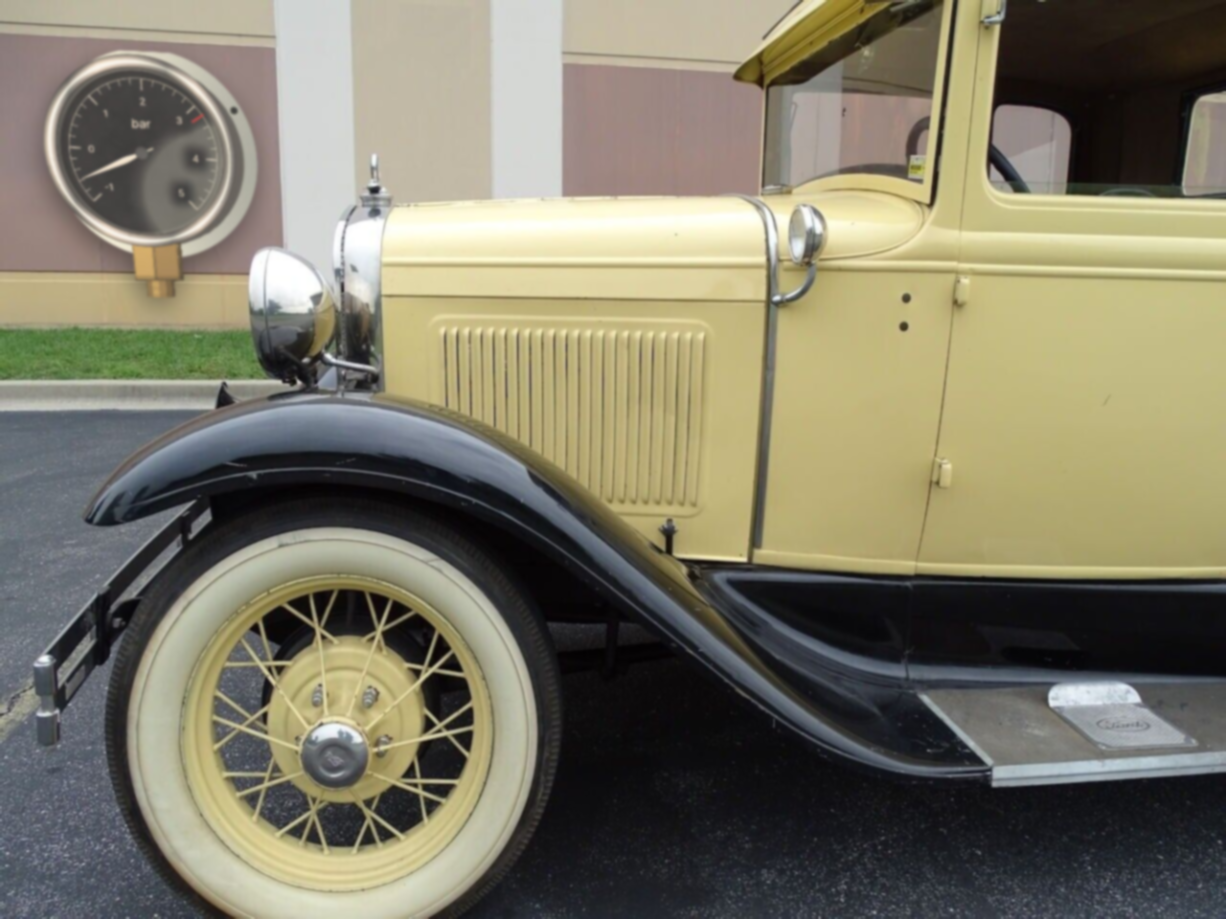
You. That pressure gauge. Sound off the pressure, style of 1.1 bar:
-0.6 bar
